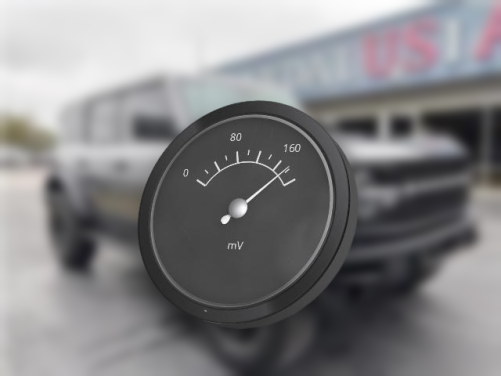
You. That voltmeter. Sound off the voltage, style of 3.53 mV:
180 mV
